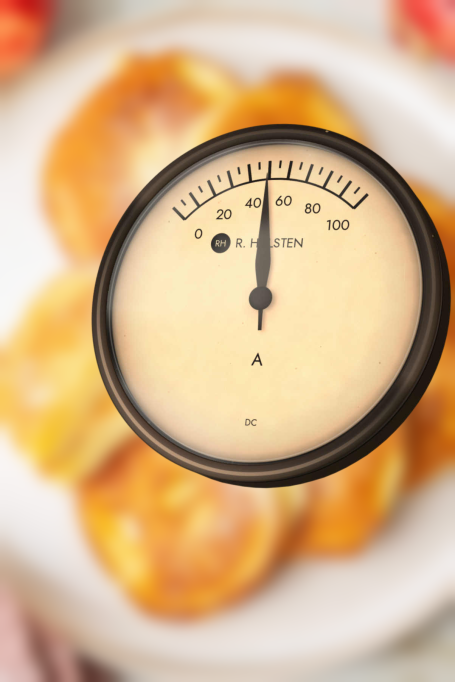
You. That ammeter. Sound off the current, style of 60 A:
50 A
